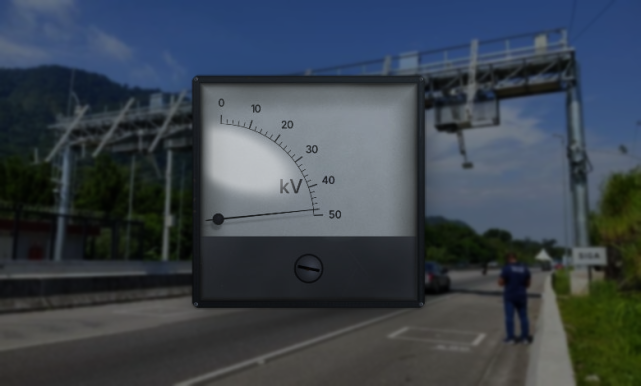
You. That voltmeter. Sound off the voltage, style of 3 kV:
48 kV
